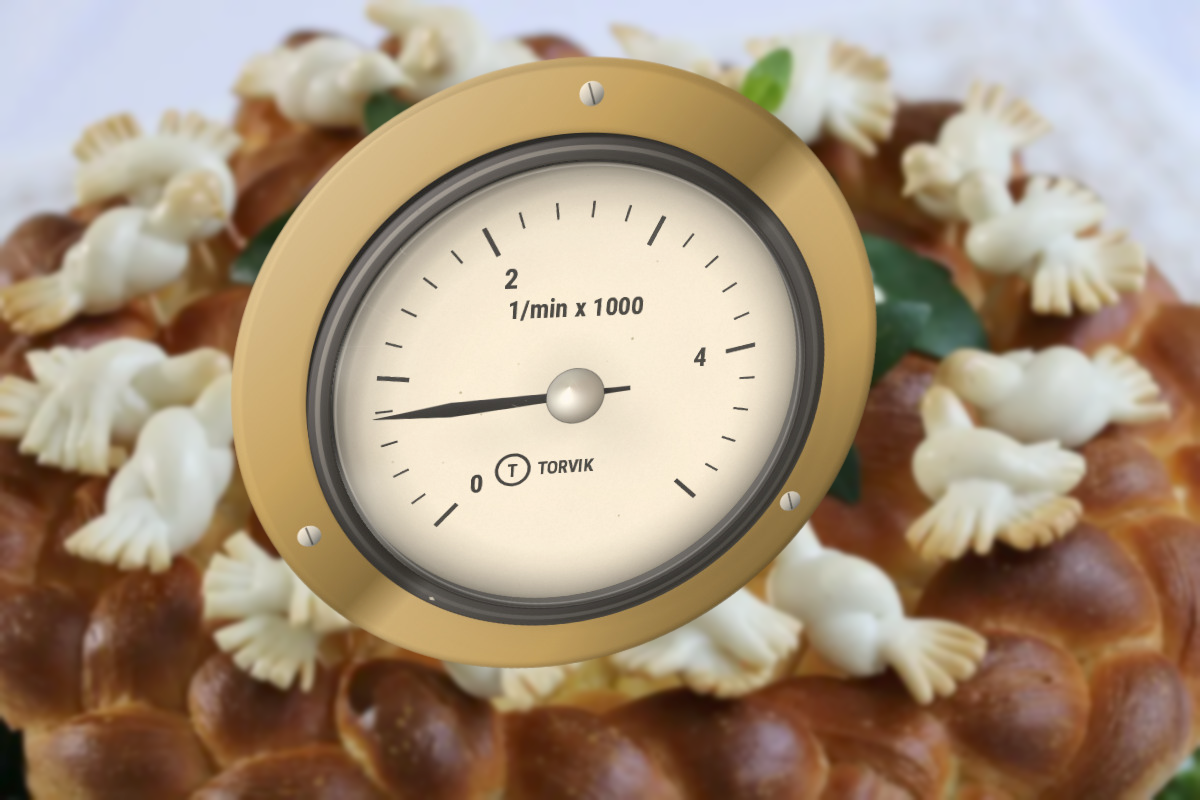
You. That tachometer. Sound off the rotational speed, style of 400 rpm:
800 rpm
